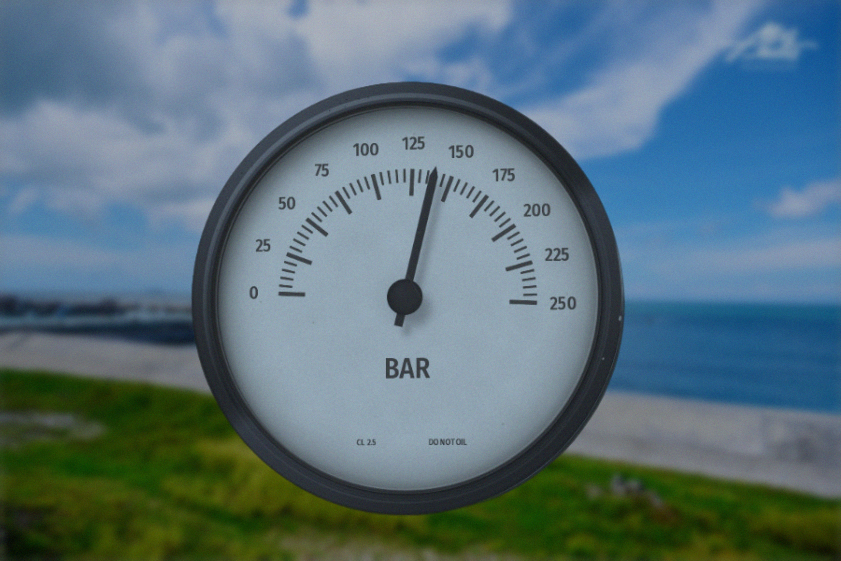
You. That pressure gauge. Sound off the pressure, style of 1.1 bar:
140 bar
